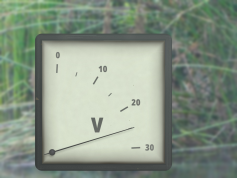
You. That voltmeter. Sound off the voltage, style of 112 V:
25 V
